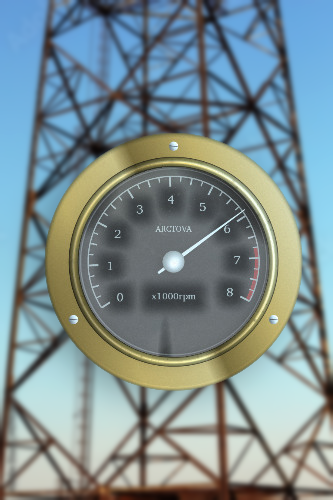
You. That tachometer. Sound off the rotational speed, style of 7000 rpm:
5875 rpm
